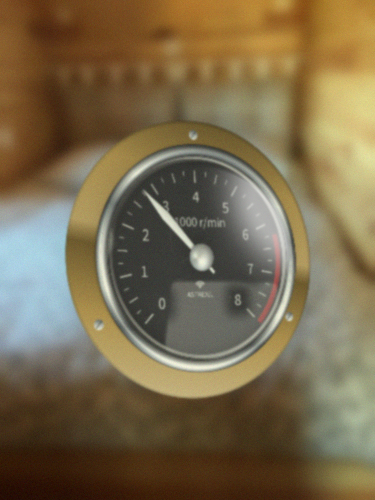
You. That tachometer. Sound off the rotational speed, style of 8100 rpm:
2750 rpm
